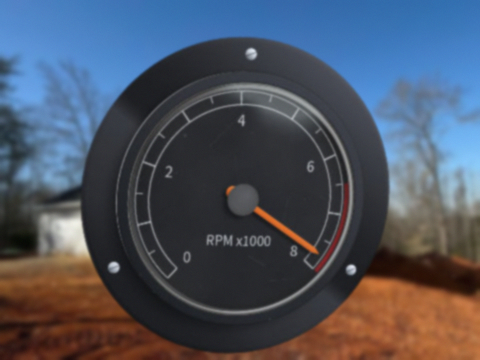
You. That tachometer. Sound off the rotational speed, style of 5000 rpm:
7750 rpm
